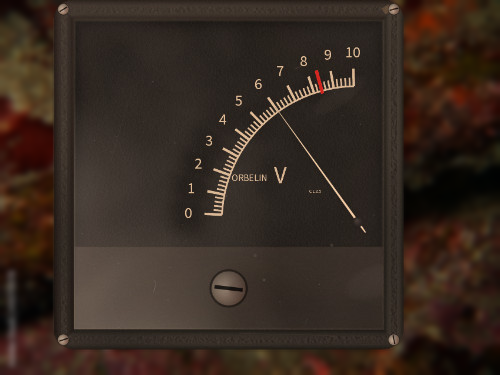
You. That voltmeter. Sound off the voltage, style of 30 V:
6 V
